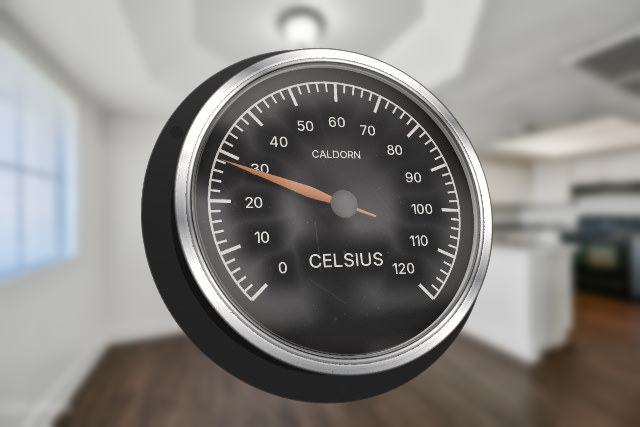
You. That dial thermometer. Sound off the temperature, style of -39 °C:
28 °C
